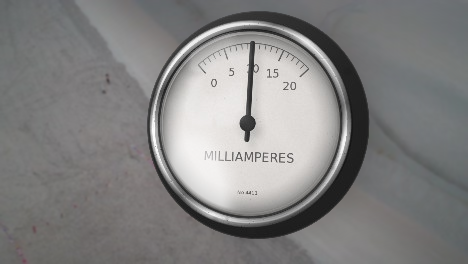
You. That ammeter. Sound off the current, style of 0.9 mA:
10 mA
